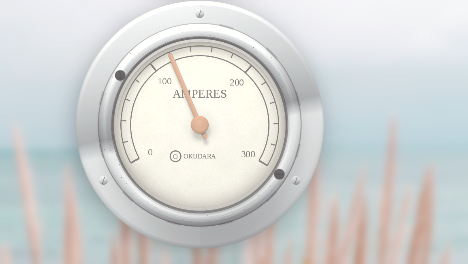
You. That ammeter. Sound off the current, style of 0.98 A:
120 A
